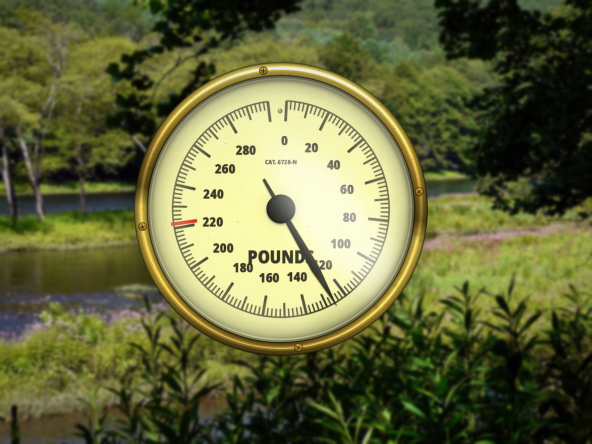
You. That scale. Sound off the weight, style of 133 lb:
126 lb
